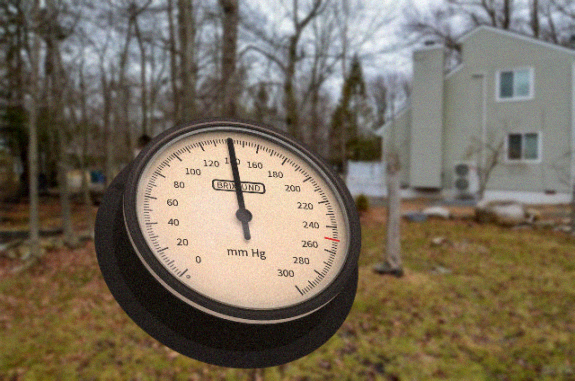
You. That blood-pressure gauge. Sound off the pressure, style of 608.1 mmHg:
140 mmHg
